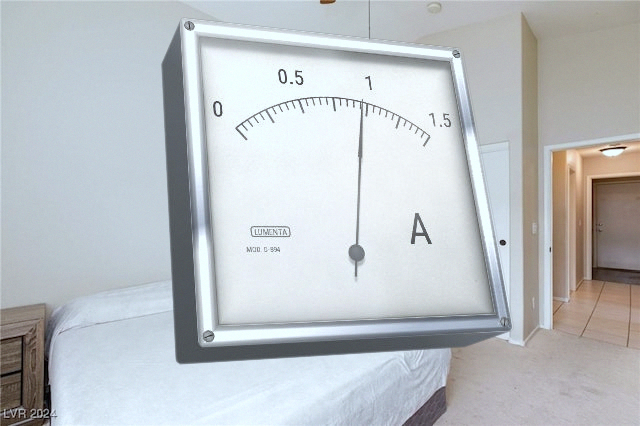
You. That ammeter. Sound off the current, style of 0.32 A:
0.95 A
